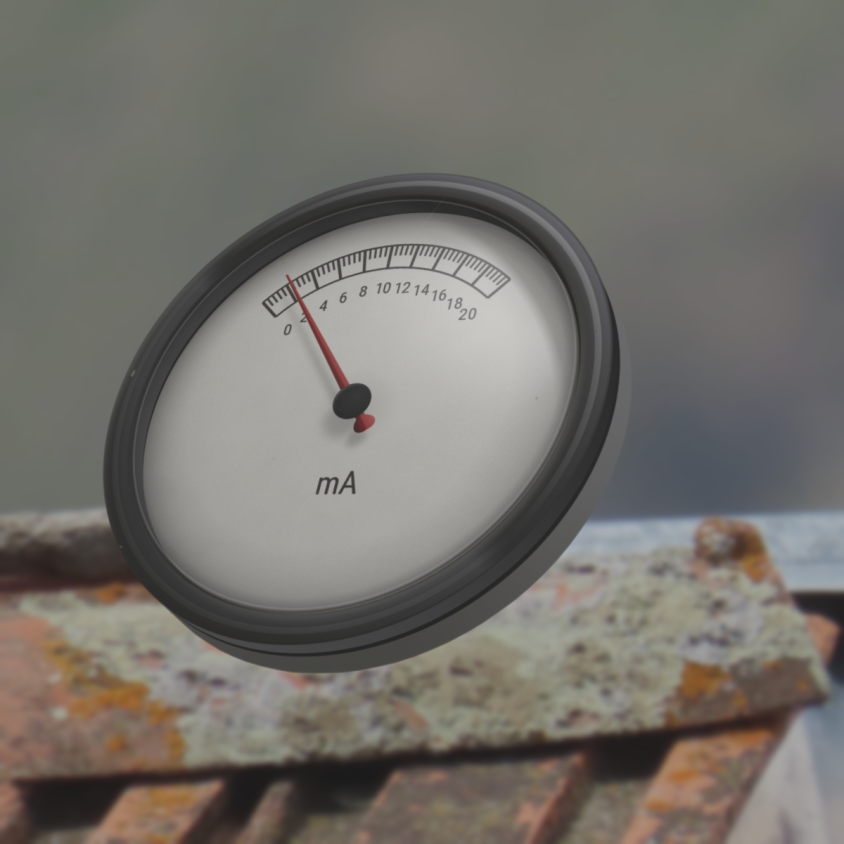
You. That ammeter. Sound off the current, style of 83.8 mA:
2.4 mA
